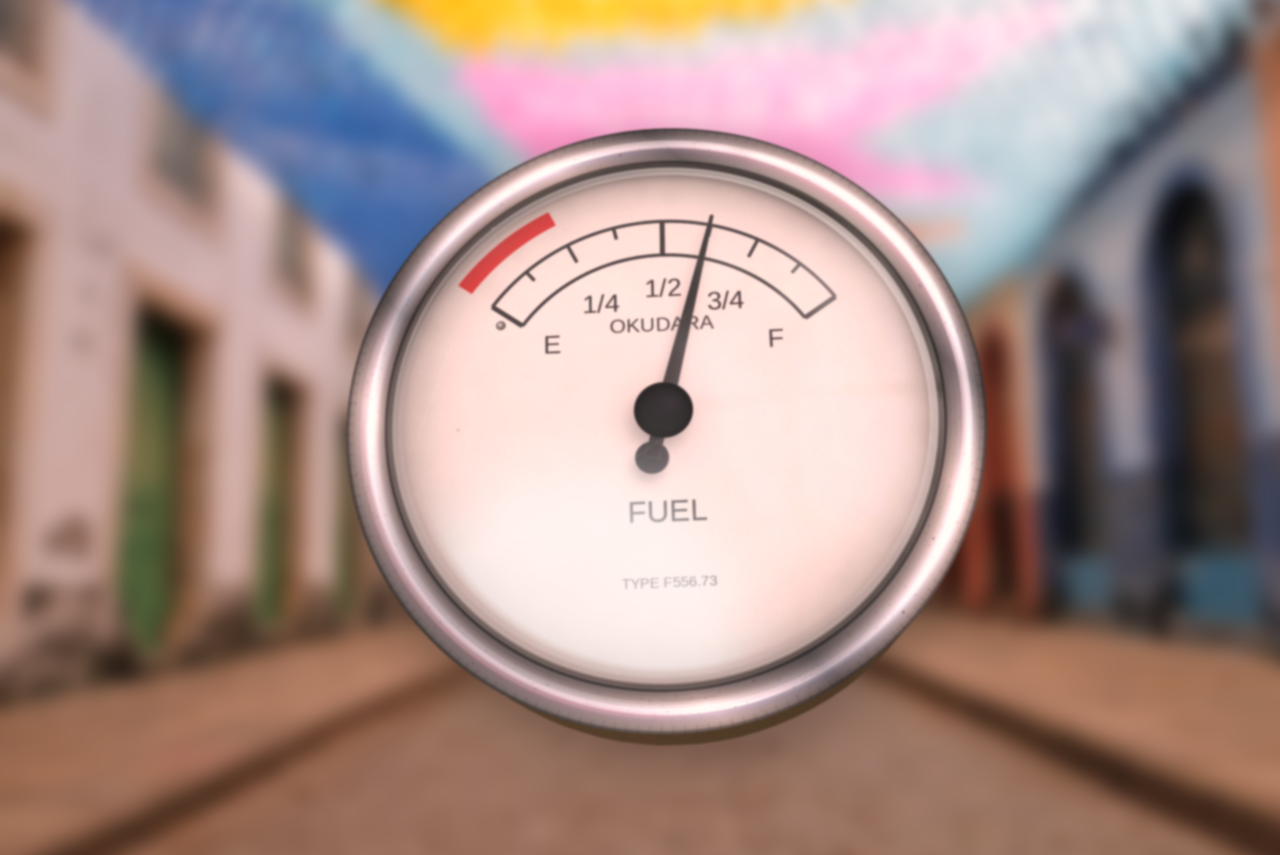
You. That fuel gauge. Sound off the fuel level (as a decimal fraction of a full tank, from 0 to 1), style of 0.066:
0.625
